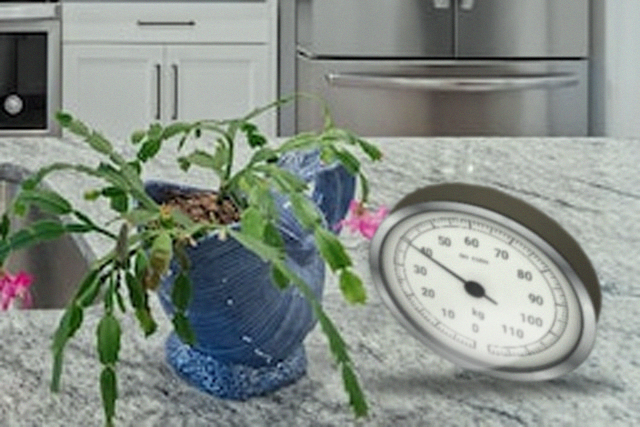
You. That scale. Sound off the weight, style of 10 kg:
40 kg
